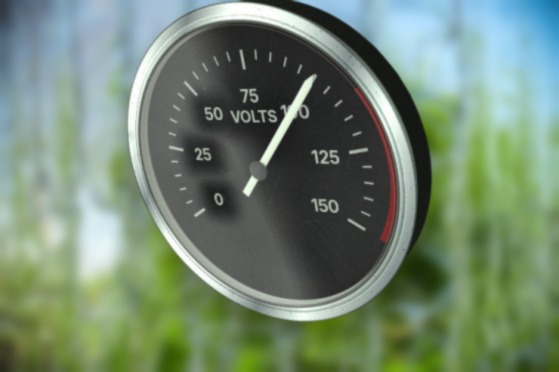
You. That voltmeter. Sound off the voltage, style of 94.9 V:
100 V
